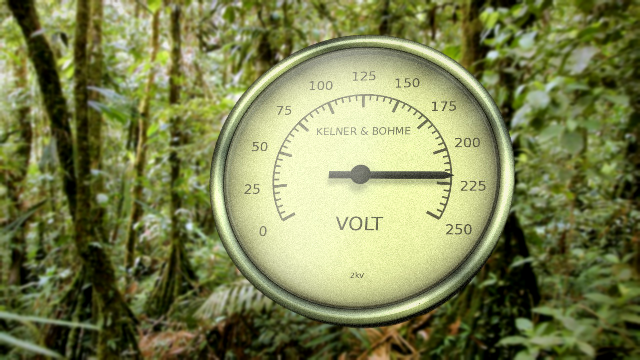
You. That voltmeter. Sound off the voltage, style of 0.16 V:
220 V
